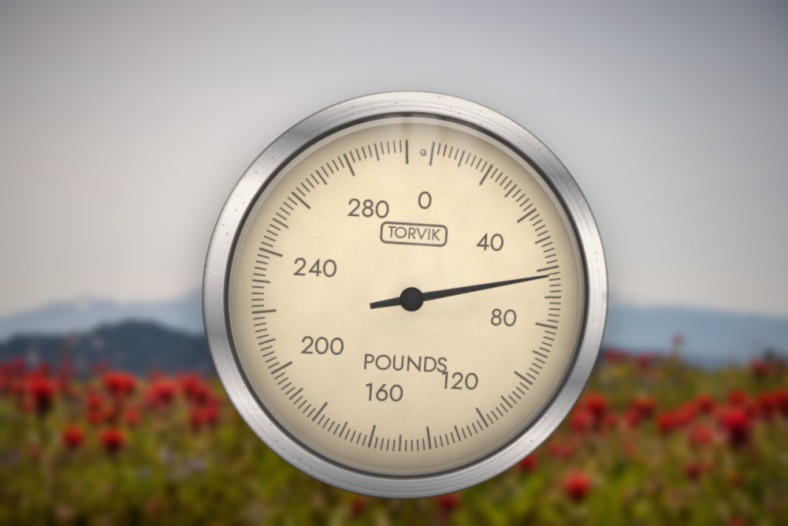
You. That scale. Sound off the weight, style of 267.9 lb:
62 lb
